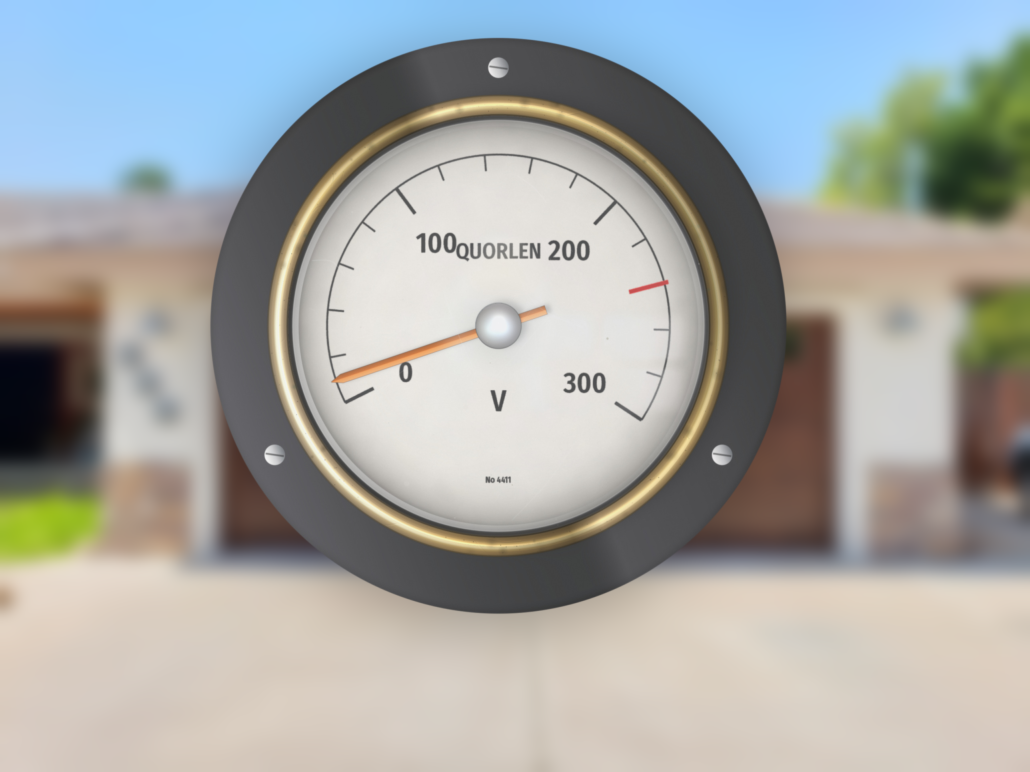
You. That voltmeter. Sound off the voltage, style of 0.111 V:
10 V
